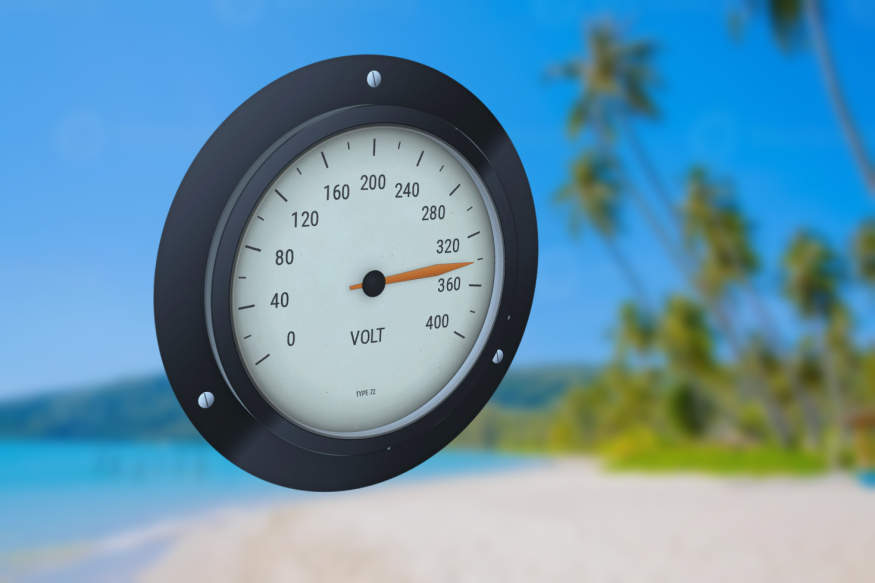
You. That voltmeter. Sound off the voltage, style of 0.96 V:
340 V
